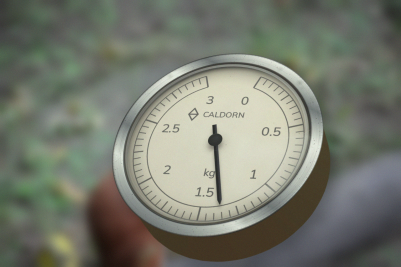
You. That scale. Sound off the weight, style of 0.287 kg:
1.35 kg
